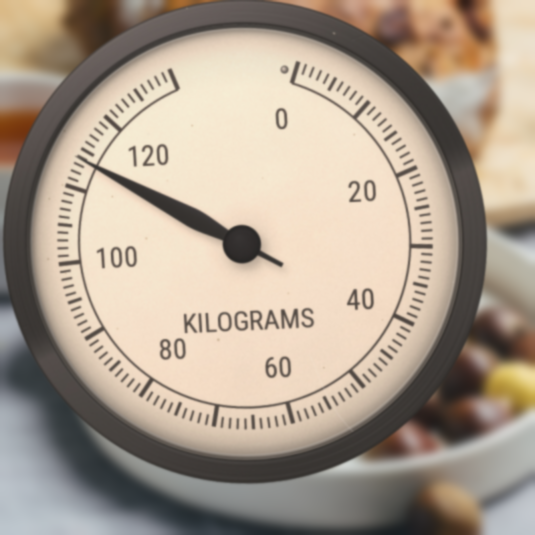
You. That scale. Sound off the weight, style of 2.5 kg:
114 kg
